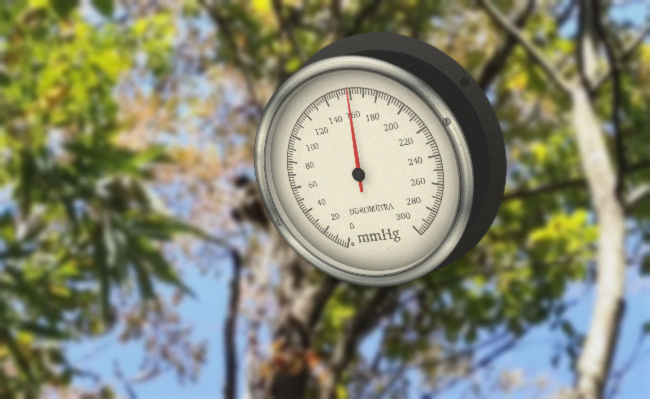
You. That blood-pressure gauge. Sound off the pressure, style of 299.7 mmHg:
160 mmHg
